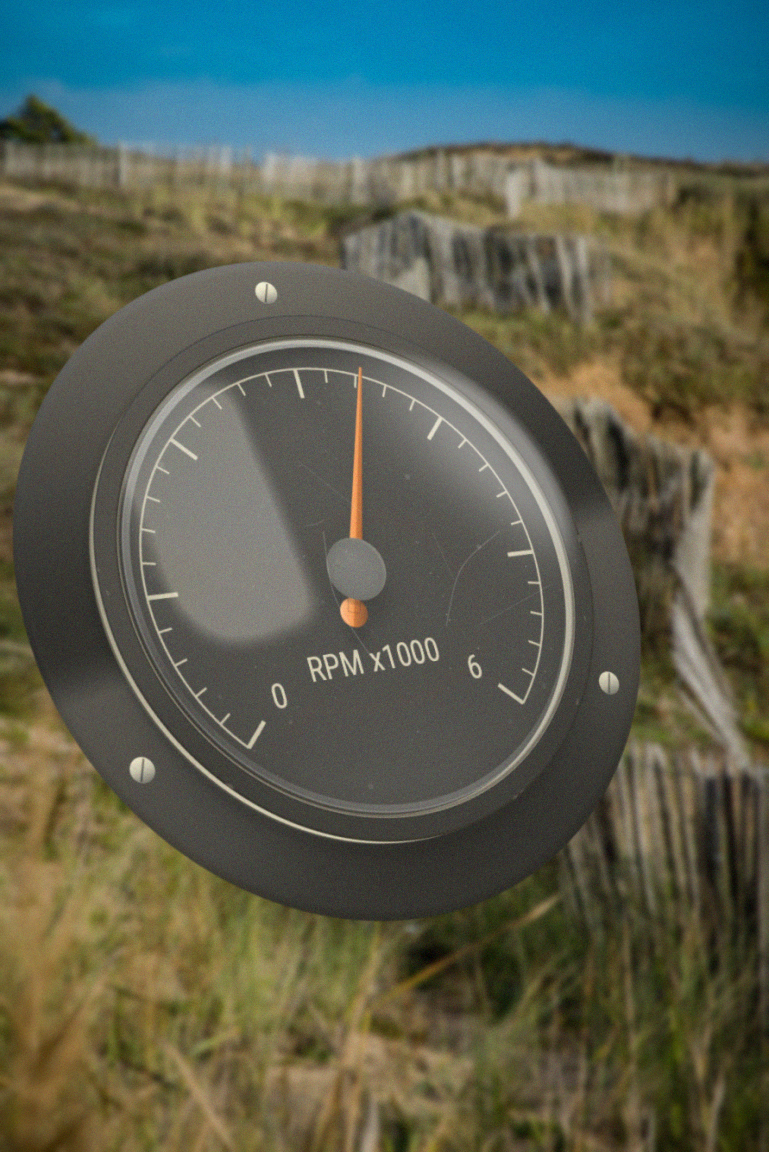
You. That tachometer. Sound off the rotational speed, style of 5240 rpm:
3400 rpm
